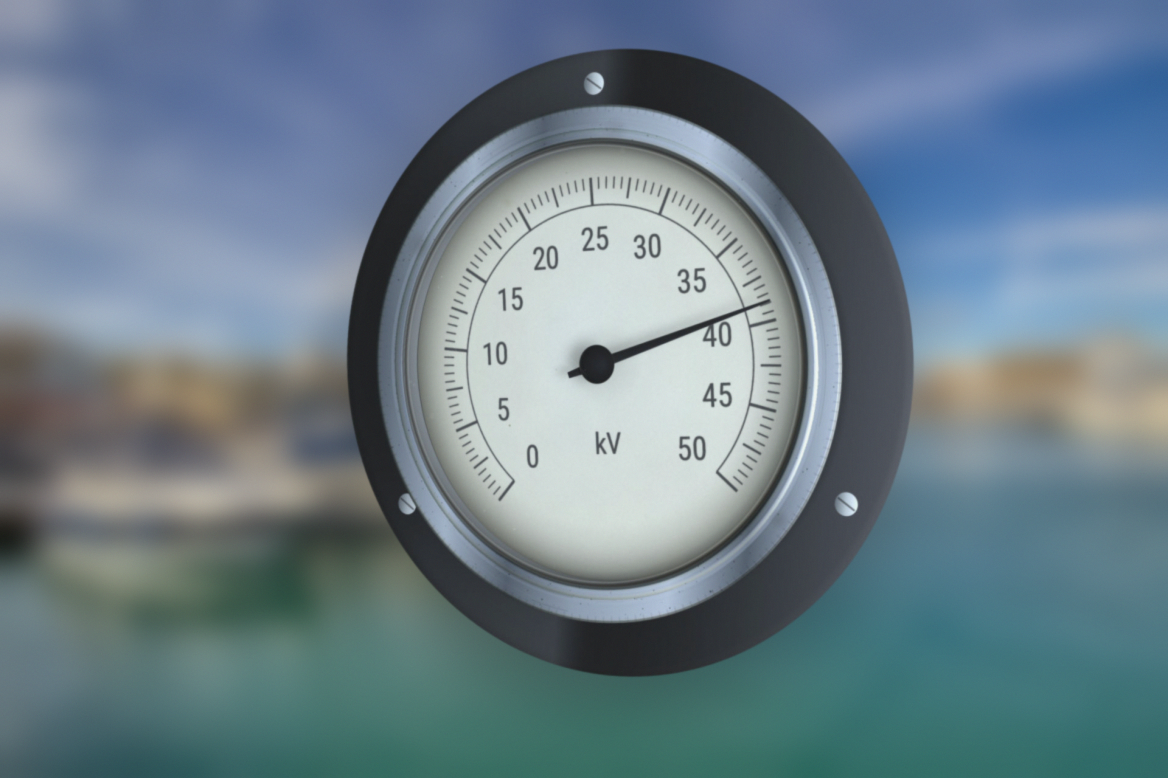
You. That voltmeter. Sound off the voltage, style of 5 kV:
39 kV
